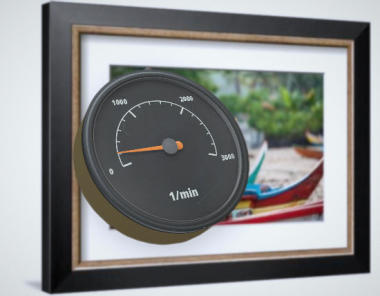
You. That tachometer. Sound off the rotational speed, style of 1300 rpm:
200 rpm
